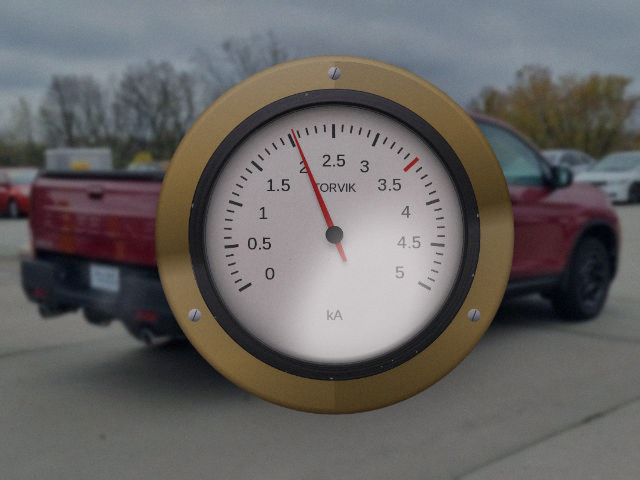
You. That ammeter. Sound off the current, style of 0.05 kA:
2.05 kA
